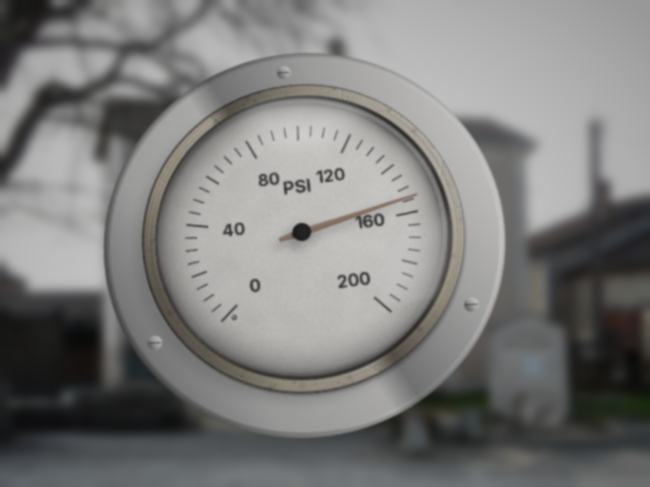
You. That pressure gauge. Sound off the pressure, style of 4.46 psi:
155 psi
